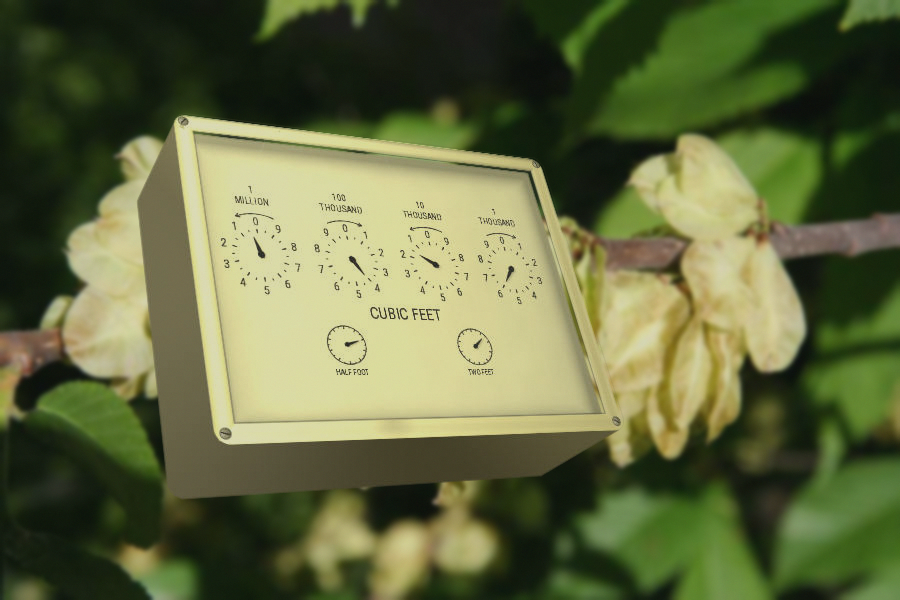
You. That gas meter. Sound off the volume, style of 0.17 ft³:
41600 ft³
